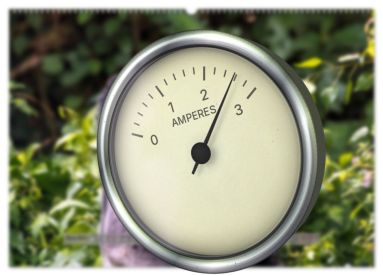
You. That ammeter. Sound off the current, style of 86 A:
2.6 A
